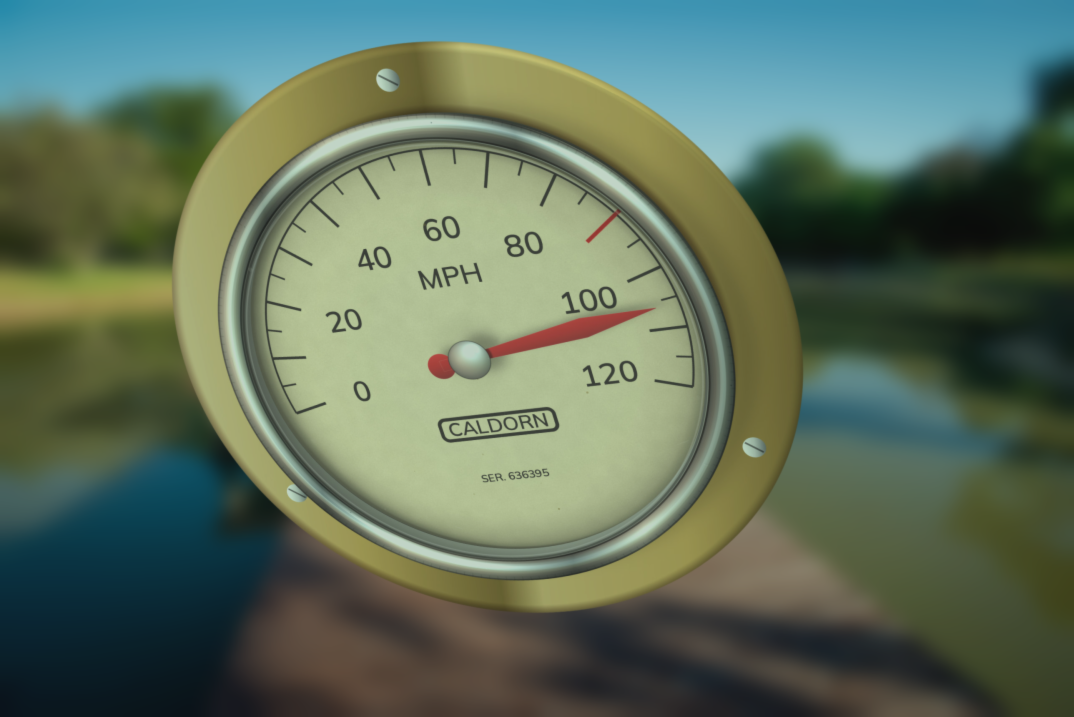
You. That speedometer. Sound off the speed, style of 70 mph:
105 mph
